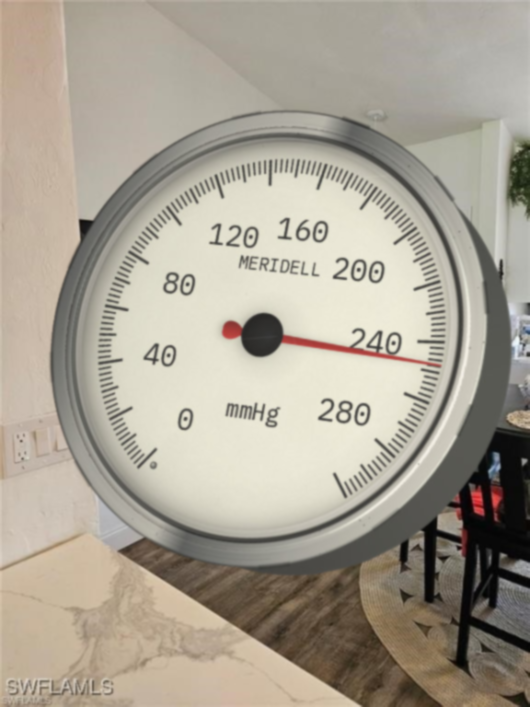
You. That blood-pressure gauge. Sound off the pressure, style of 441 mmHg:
248 mmHg
